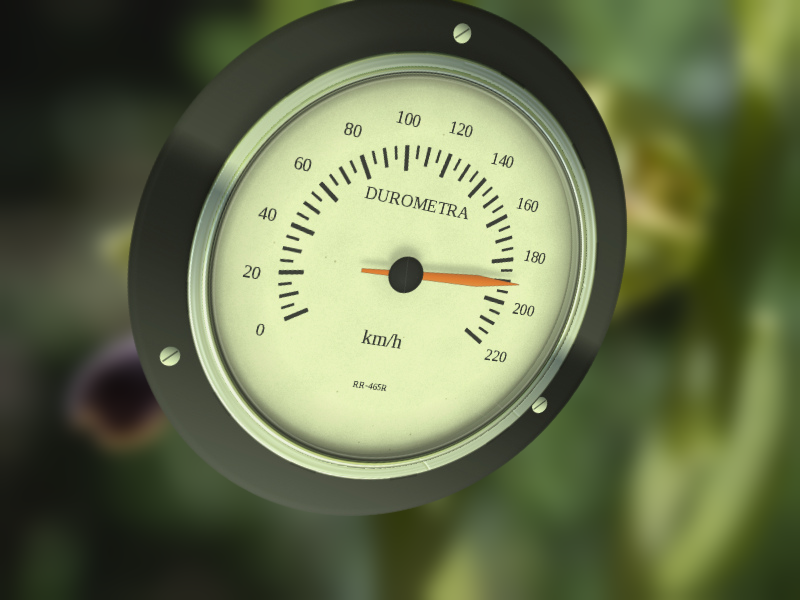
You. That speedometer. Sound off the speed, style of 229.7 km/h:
190 km/h
